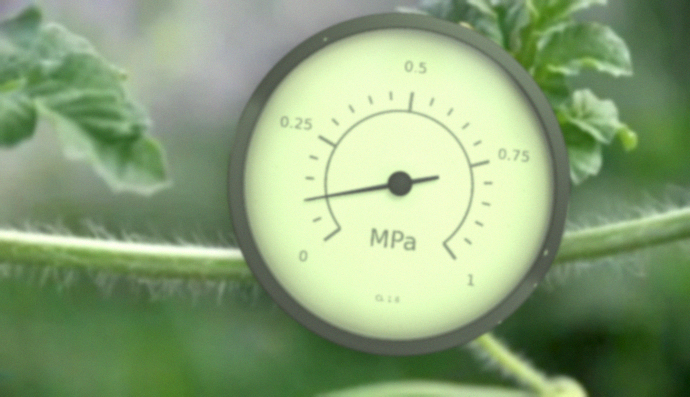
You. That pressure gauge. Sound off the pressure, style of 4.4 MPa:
0.1 MPa
